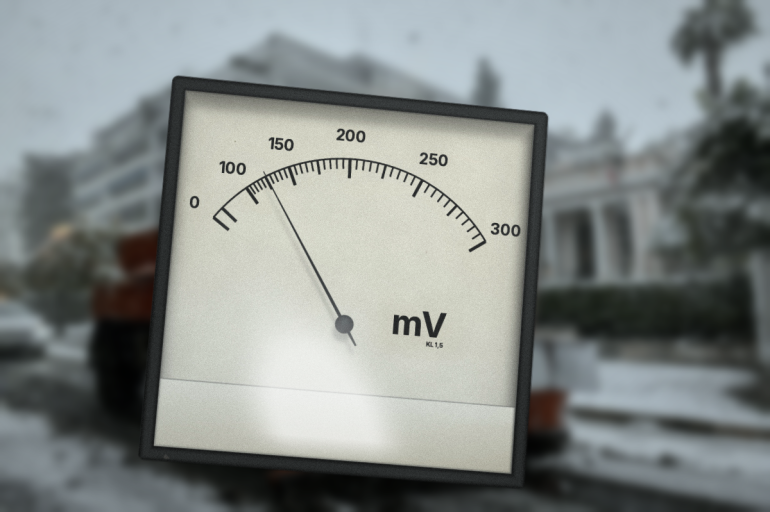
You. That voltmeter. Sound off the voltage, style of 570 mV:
125 mV
